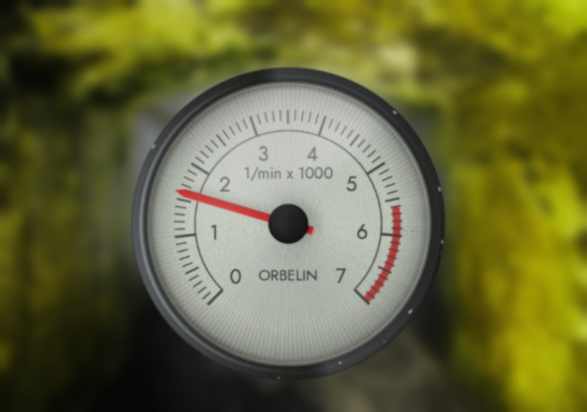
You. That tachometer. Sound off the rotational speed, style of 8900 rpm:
1600 rpm
